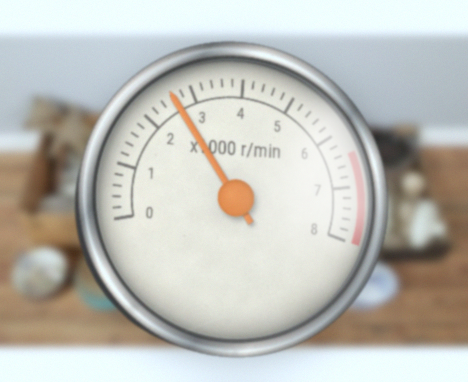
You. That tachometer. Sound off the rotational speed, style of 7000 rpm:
2600 rpm
